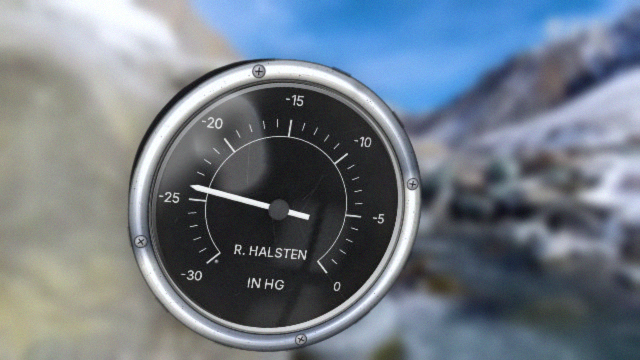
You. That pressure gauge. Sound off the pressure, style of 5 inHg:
-24 inHg
